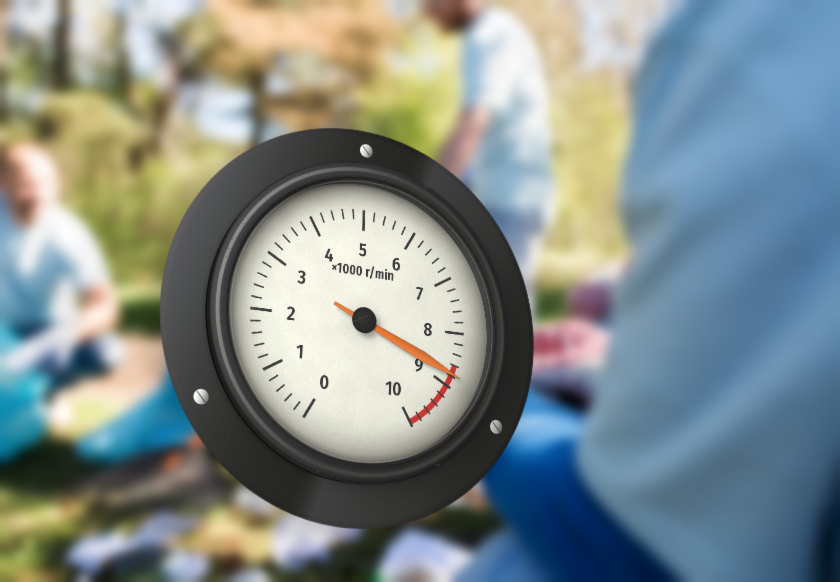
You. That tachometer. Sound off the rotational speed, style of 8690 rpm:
8800 rpm
